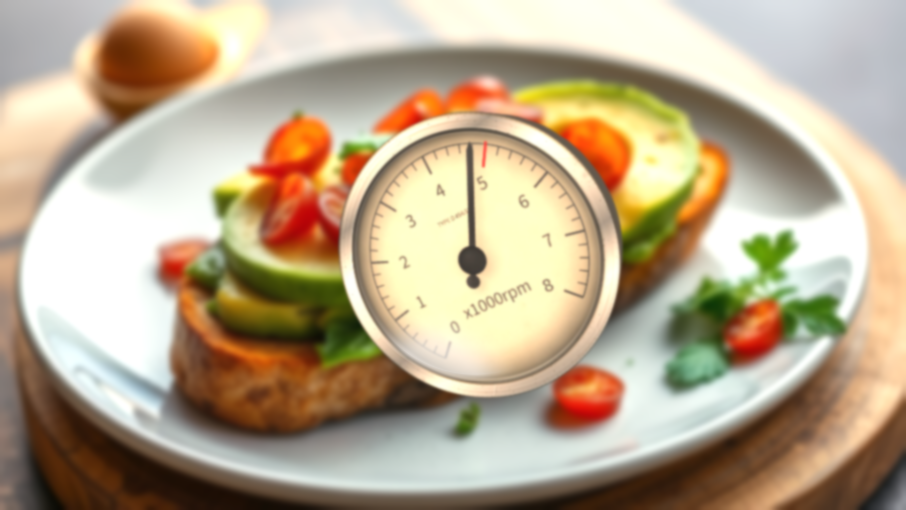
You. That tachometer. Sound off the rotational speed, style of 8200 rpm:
4800 rpm
